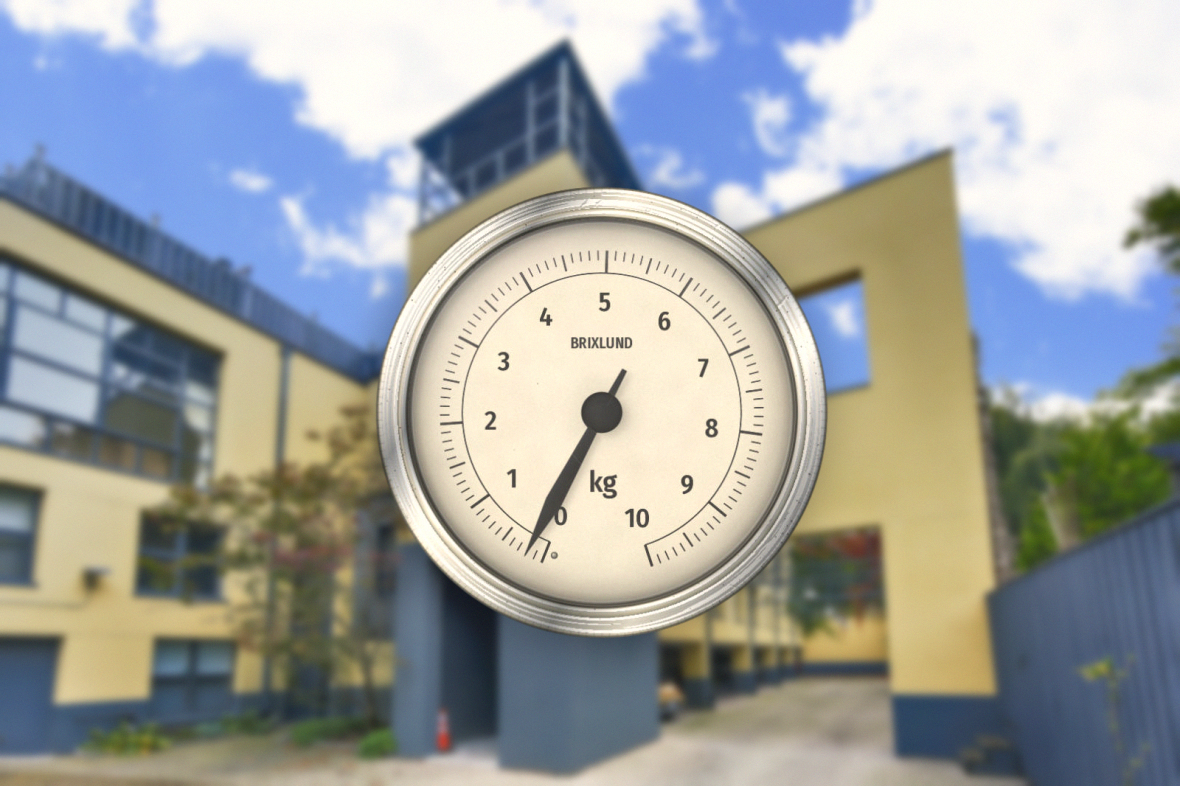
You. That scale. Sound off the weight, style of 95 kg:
0.2 kg
